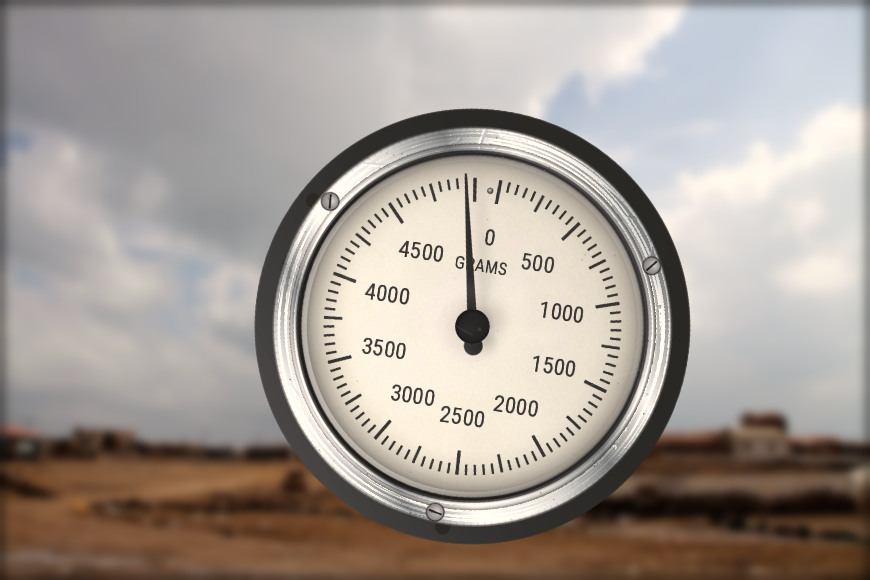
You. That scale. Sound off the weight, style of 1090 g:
4950 g
